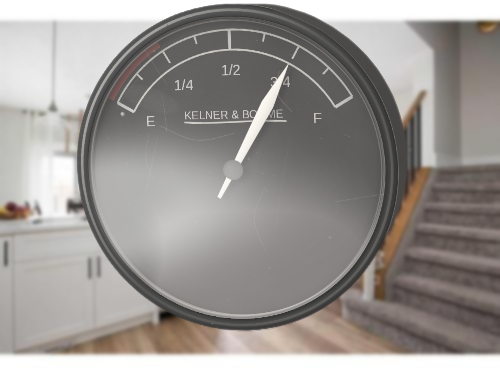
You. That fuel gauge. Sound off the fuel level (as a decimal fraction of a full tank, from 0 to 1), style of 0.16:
0.75
